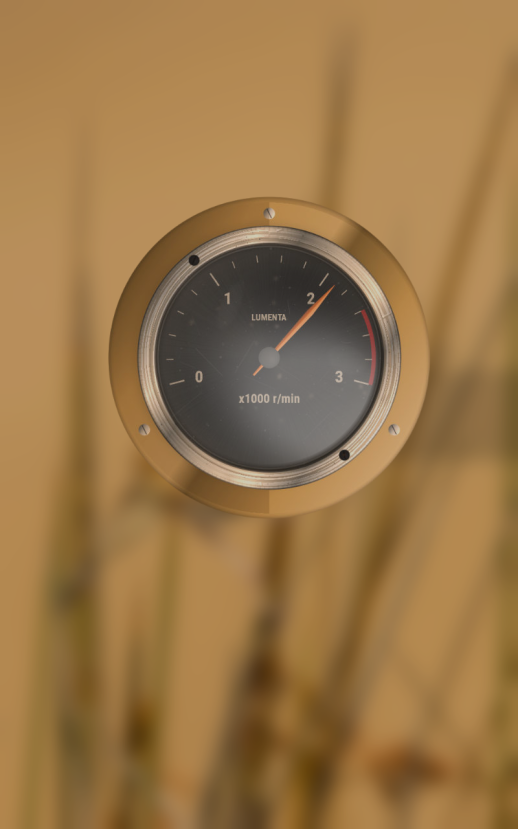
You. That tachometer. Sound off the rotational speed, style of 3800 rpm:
2100 rpm
